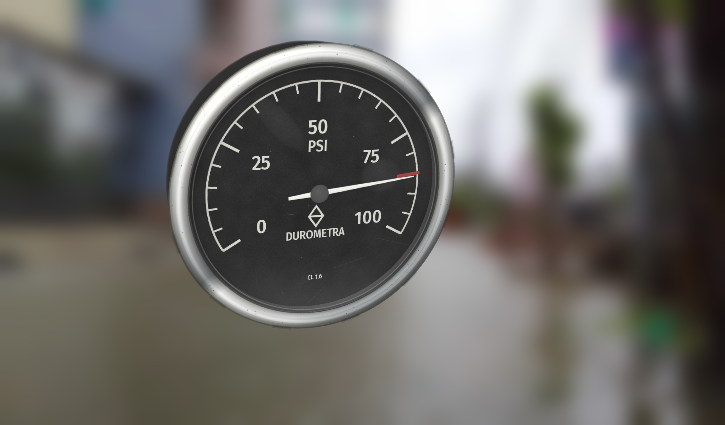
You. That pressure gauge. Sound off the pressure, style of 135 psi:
85 psi
